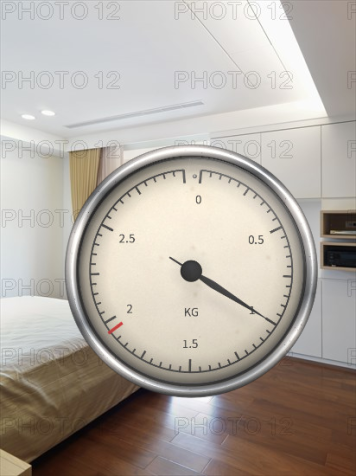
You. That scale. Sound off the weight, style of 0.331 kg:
1 kg
